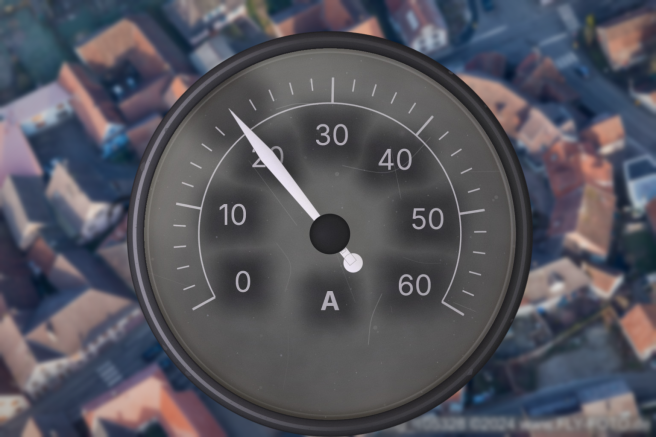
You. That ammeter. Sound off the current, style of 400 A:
20 A
